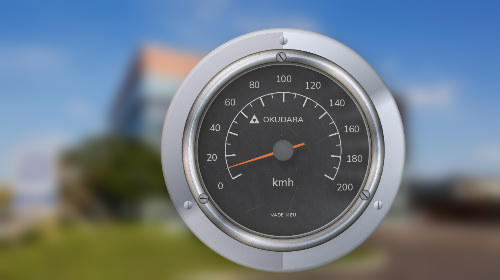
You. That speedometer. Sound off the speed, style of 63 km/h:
10 km/h
